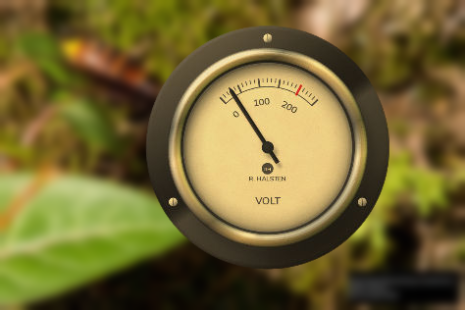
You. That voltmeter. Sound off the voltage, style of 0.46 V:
30 V
